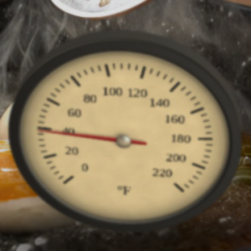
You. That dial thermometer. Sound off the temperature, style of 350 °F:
40 °F
